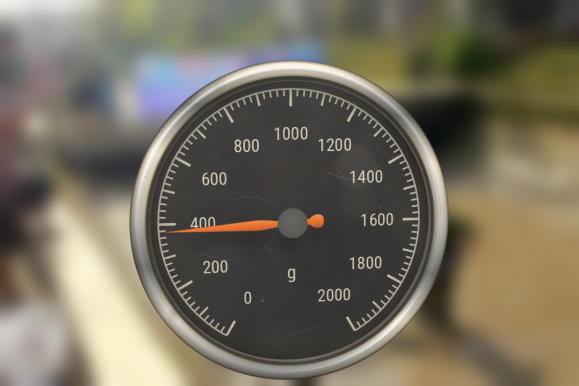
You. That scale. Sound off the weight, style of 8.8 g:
380 g
